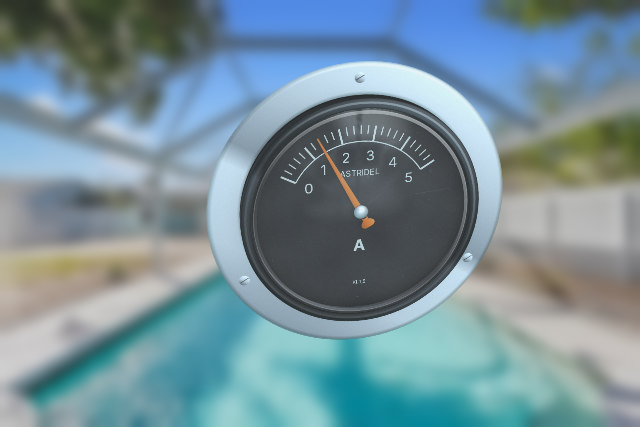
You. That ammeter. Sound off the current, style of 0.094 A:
1.4 A
